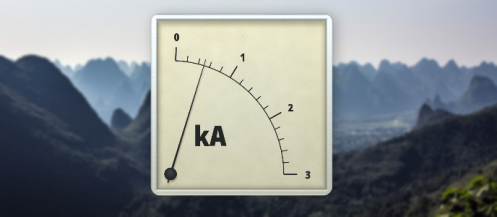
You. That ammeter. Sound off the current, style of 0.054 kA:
0.5 kA
